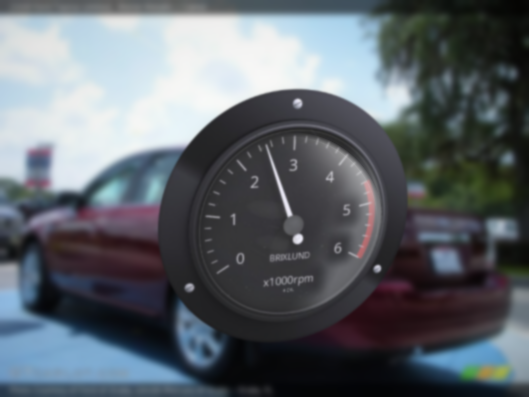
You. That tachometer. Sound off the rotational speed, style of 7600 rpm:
2500 rpm
